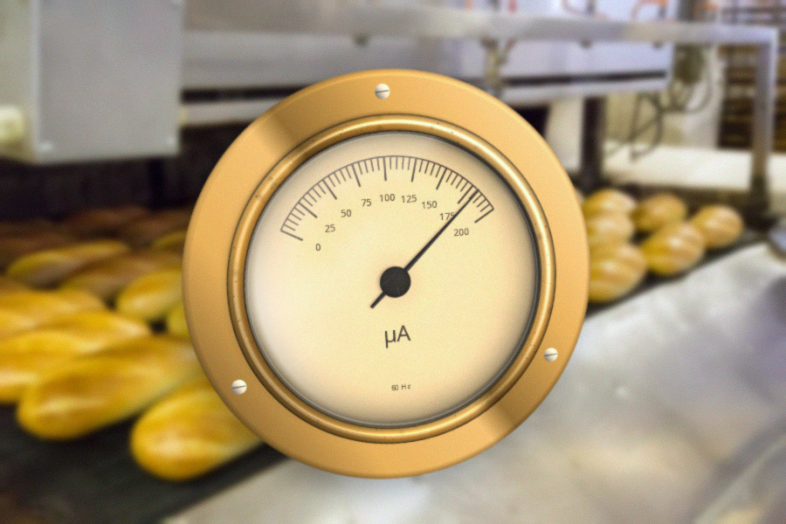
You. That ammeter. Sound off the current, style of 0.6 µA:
180 µA
